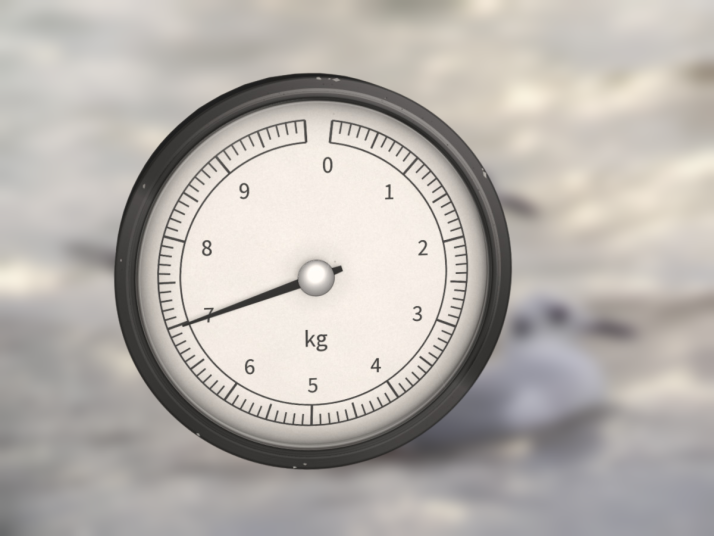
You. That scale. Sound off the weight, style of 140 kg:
7 kg
